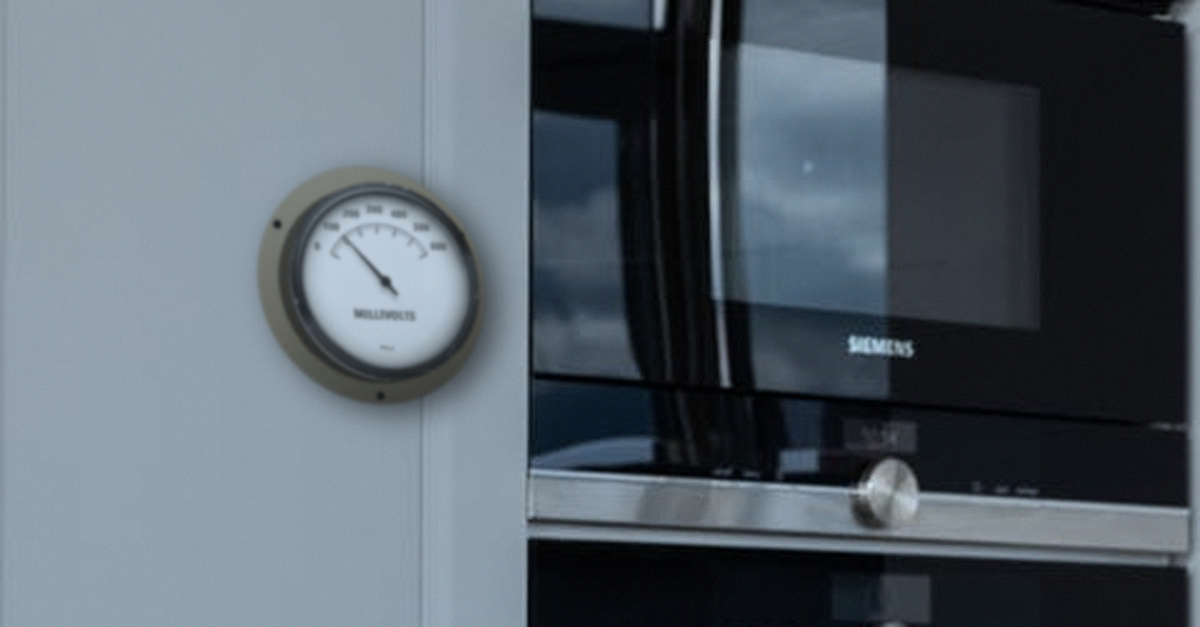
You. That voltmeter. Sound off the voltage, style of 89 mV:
100 mV
